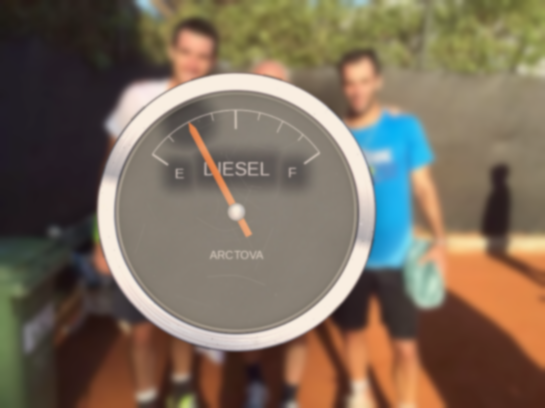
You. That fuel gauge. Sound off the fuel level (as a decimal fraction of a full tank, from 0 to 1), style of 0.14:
0.25
